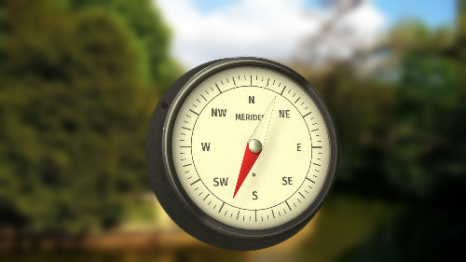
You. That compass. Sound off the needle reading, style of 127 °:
205 °
